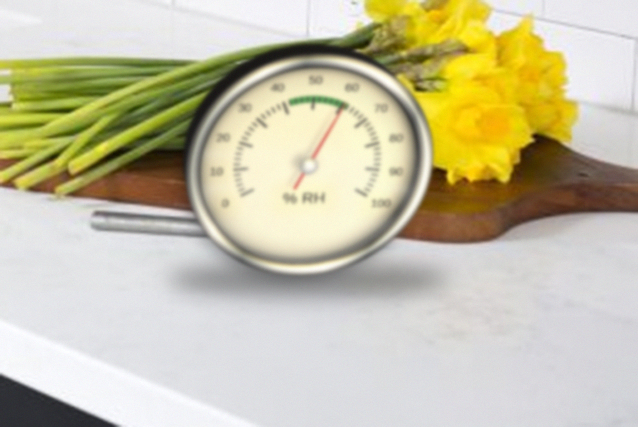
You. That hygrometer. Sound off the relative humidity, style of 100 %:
60 %
